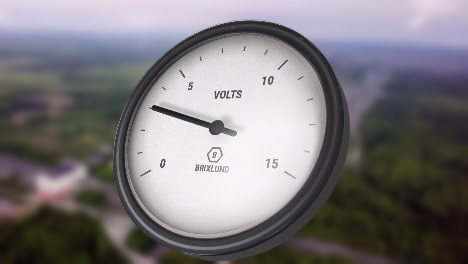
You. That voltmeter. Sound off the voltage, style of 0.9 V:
3 V
